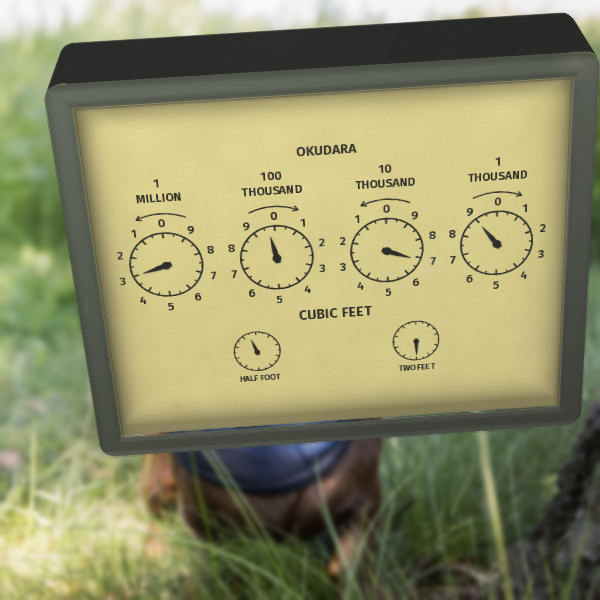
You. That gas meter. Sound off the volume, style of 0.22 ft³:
296900 ft³
